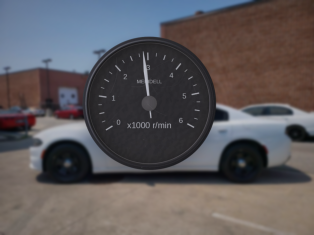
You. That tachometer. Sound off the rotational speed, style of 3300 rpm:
2875 rpm
